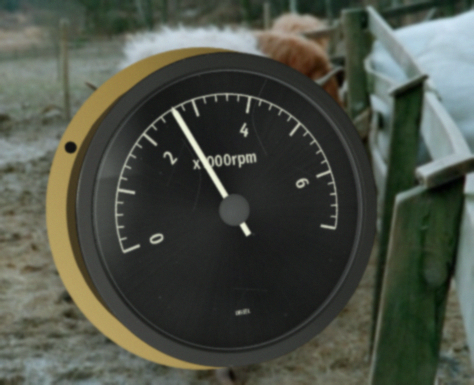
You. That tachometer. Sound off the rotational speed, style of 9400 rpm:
2600 rpm
